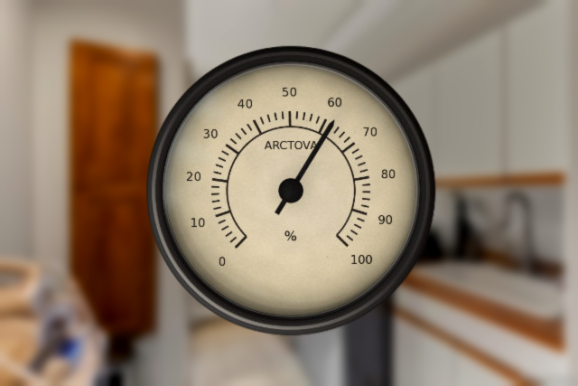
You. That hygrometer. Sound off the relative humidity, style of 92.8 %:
62 %
